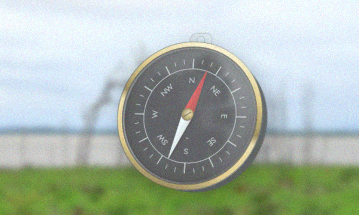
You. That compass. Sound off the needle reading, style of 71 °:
20 °
